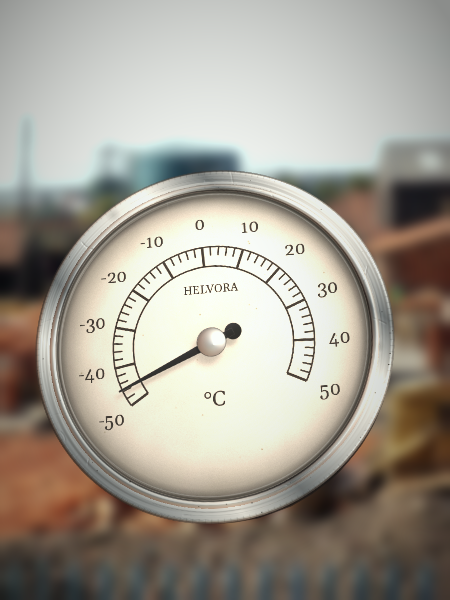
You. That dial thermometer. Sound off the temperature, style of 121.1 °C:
-46 °C
